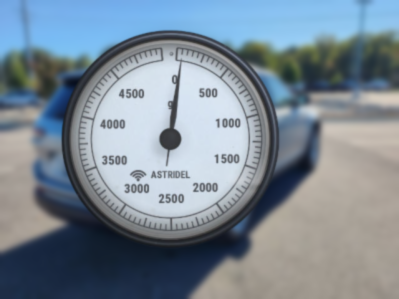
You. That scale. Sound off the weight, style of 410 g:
50 g
